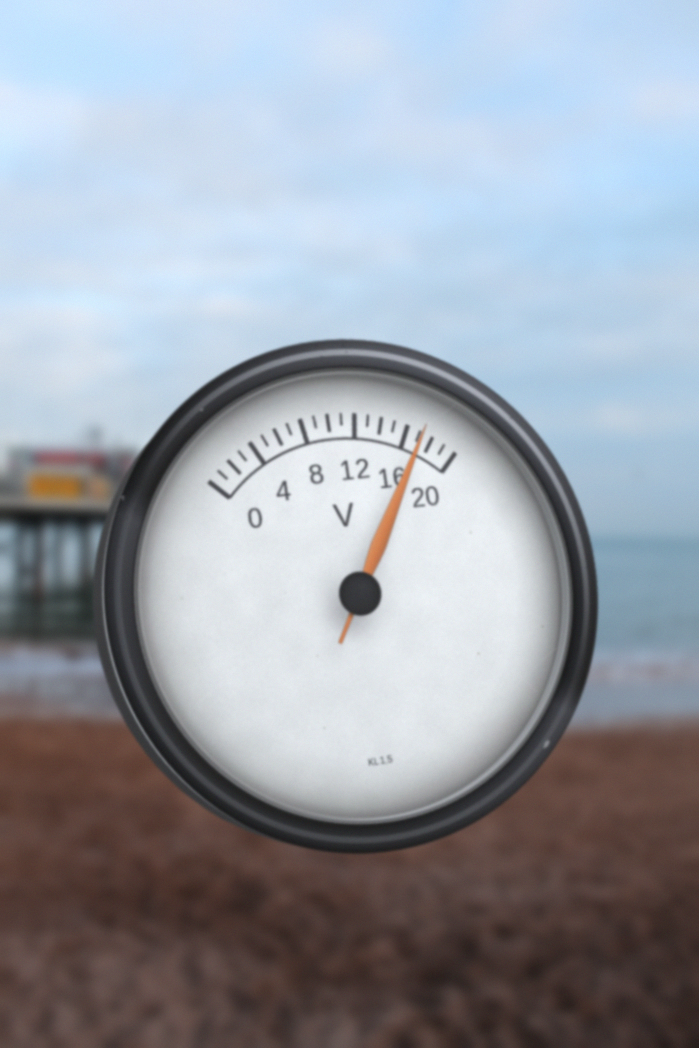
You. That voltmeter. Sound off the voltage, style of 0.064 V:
17 V
